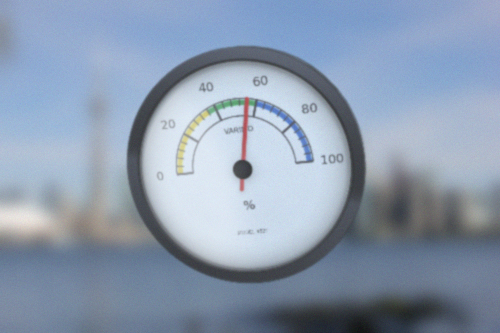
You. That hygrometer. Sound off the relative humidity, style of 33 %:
56 %
